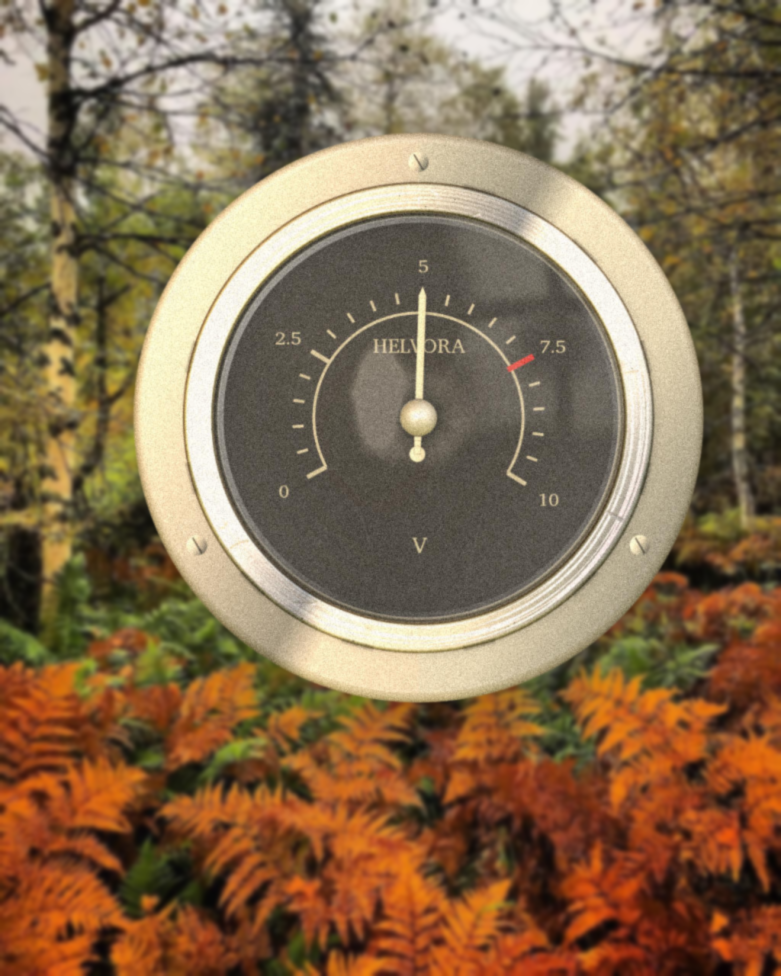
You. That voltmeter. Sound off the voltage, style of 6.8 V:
5 V
